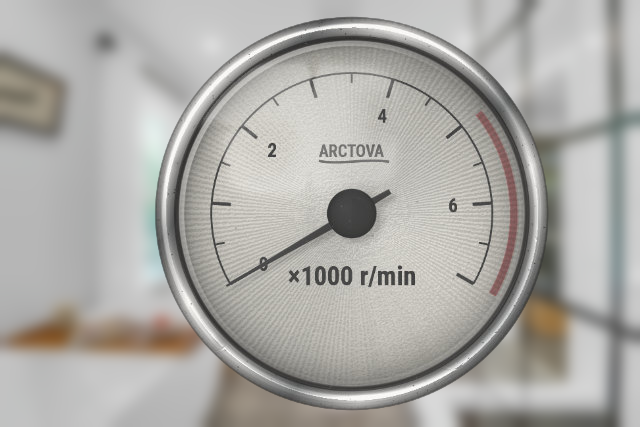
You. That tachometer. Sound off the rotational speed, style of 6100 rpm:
0 rpm
